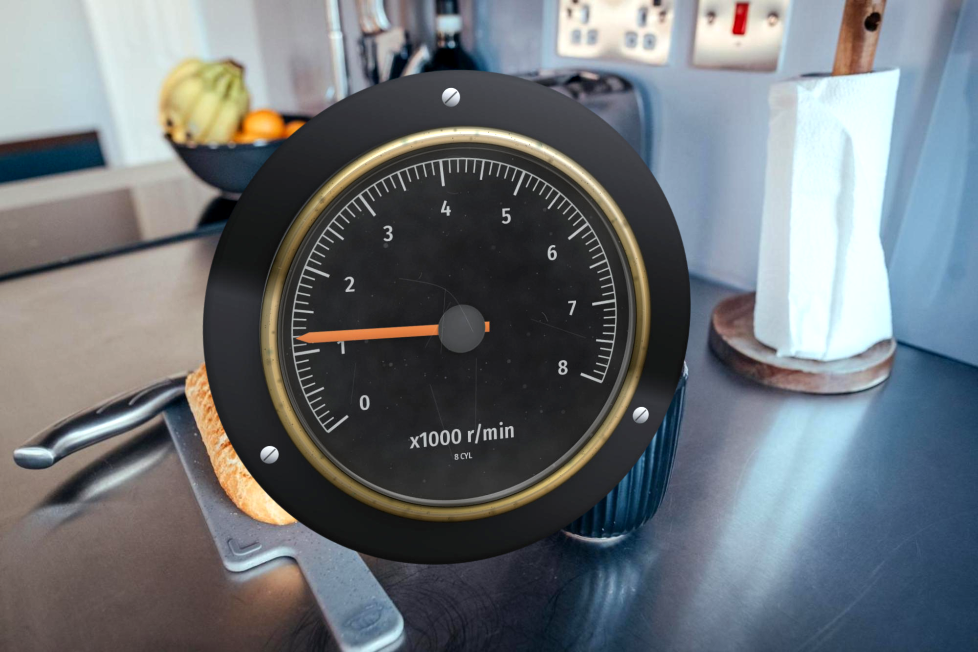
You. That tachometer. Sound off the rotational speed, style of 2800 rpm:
1200 rpm
